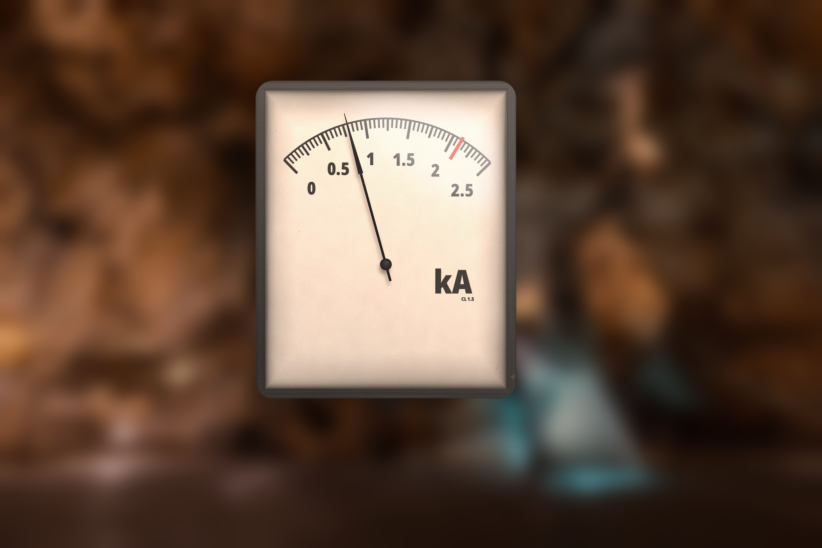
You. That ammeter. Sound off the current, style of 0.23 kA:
0.8 kA
